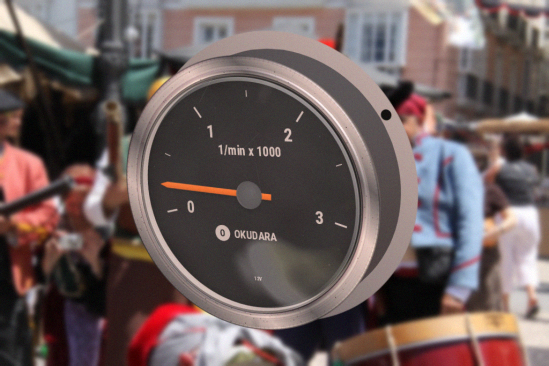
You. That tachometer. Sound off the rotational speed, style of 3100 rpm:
250 rpm
